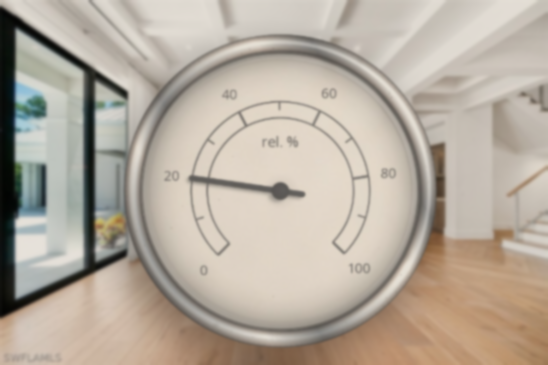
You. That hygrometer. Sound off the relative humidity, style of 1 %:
20 %
